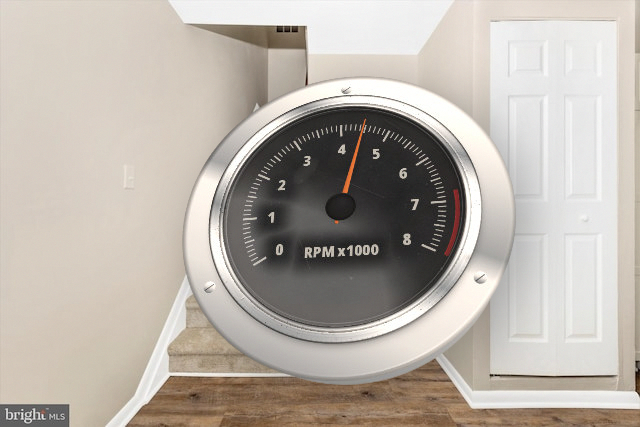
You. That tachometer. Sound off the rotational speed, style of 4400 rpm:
4500 rpm
